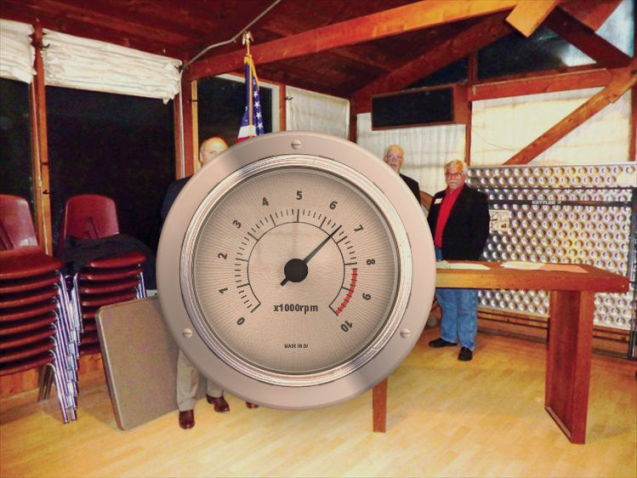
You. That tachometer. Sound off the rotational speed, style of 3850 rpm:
6600 rpm
